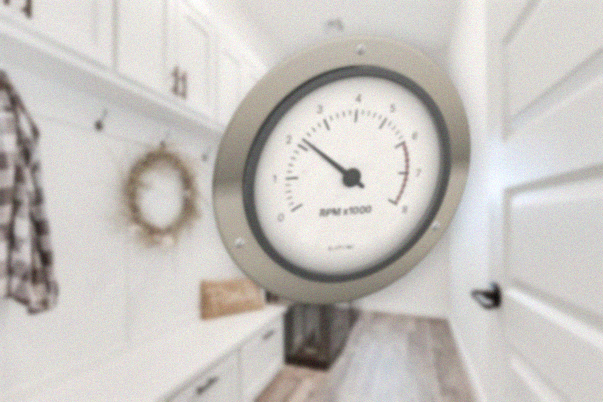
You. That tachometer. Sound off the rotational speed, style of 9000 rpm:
2200 rpm
